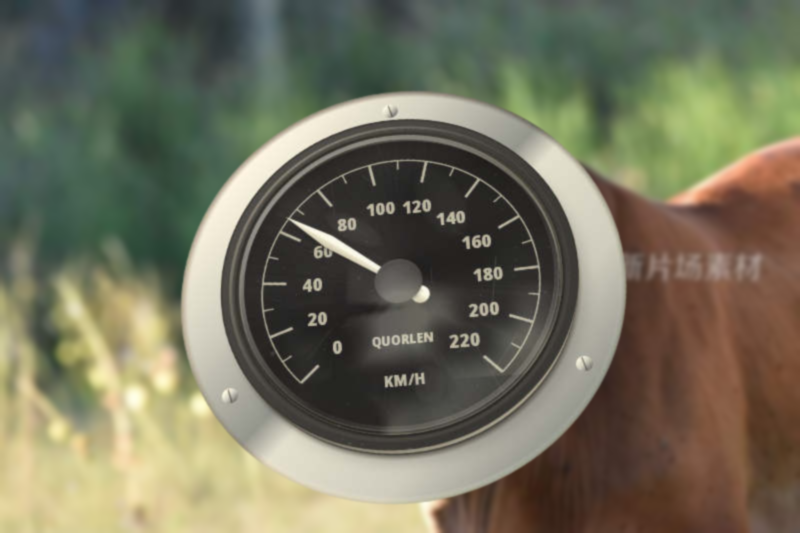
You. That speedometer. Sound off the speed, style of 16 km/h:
65 km/h
